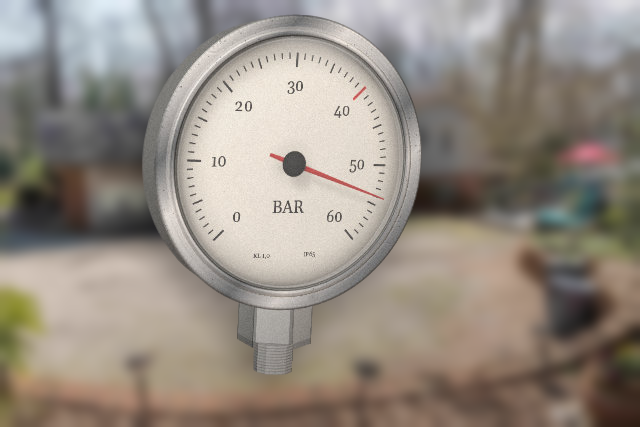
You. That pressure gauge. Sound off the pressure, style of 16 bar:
54 bar
